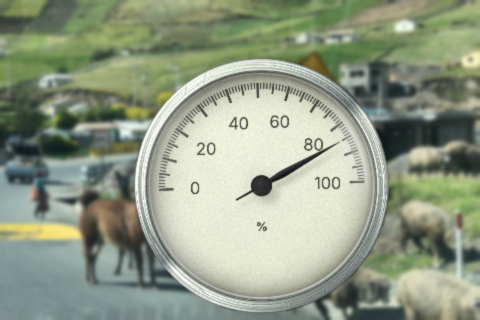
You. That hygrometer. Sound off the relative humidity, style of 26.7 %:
85 %
